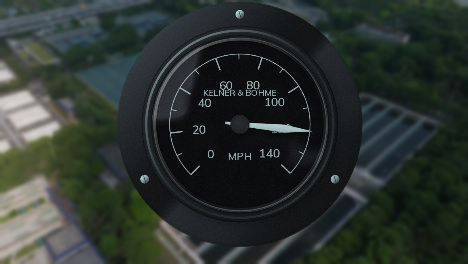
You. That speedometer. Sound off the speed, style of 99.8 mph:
120 mph
